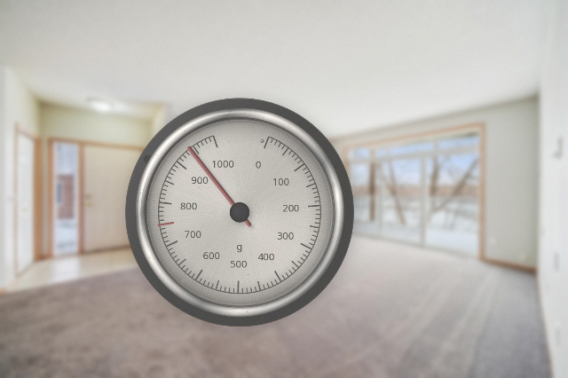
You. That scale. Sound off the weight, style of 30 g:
940 g
